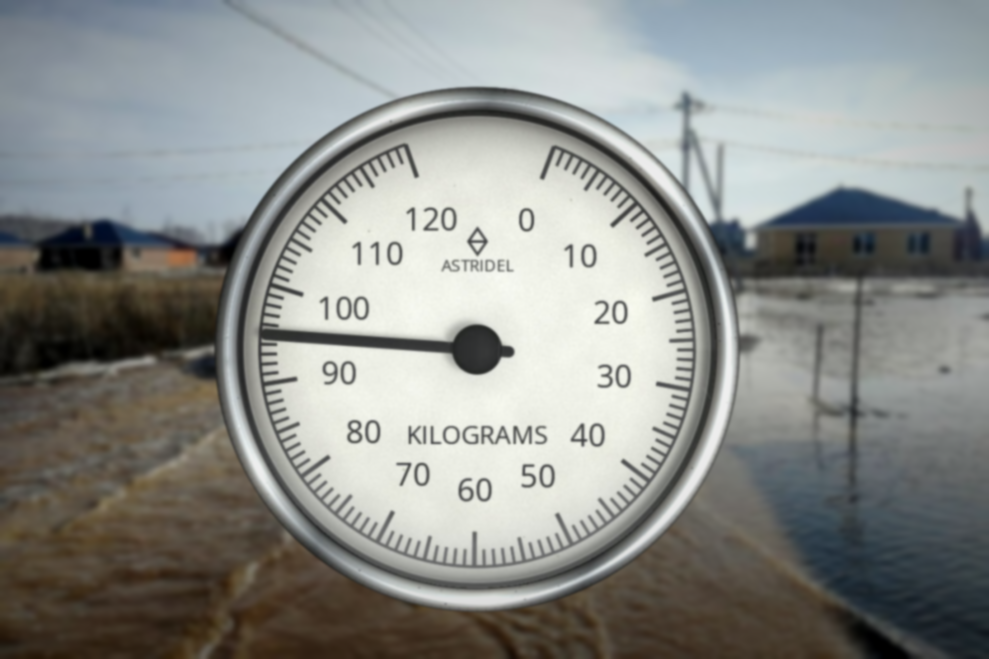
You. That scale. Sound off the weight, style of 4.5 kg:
95 kg
